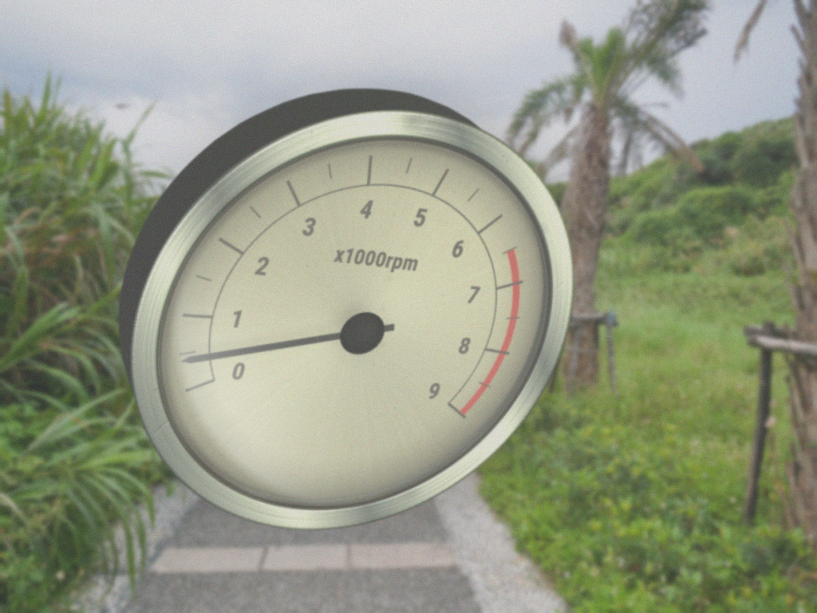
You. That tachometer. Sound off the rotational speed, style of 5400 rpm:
500 rpm
